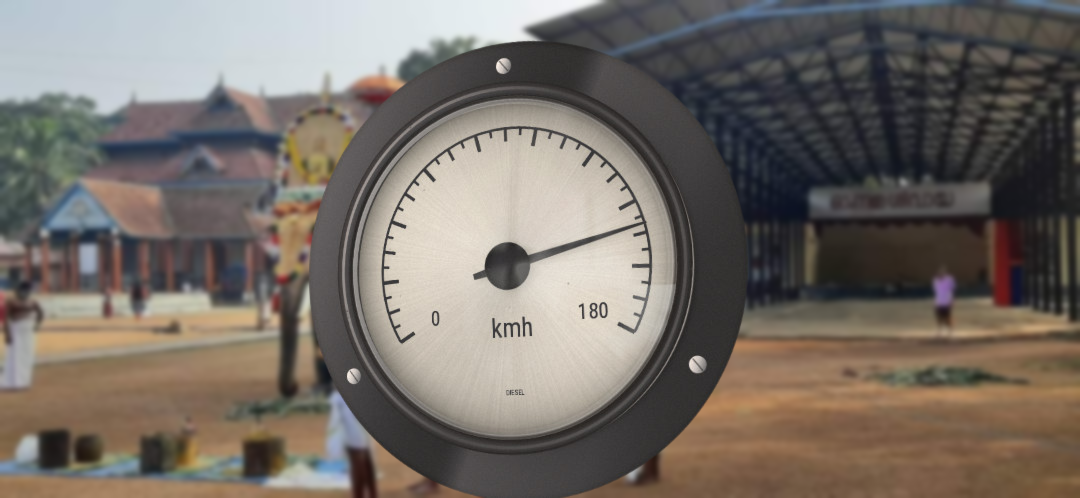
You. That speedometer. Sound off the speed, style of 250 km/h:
147.5 km/h
